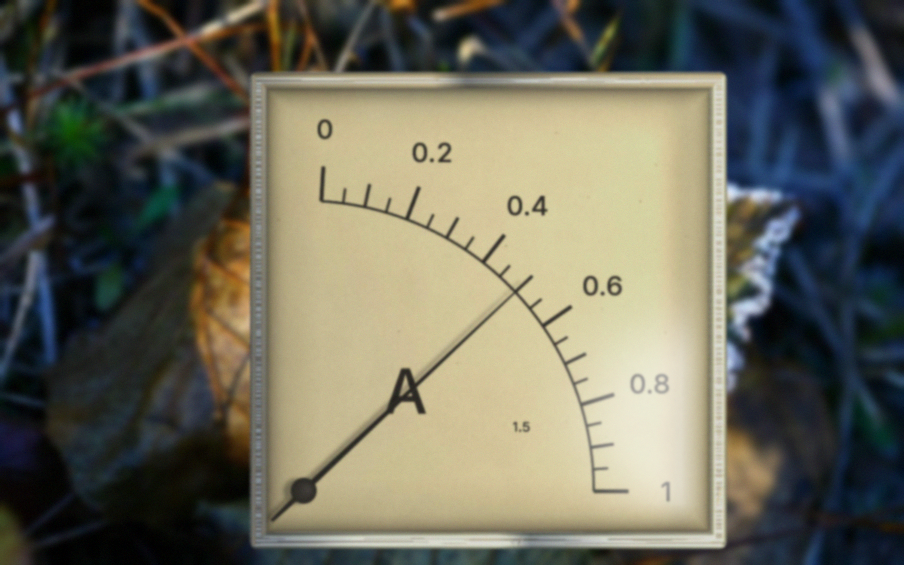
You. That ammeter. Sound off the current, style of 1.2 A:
0.5 A
